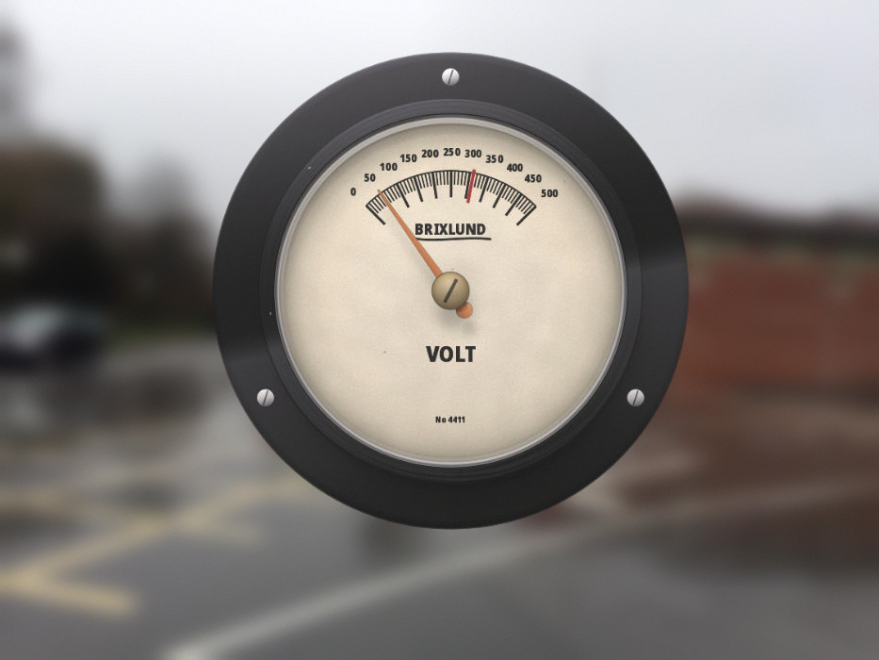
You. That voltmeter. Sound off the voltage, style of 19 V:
50 V
